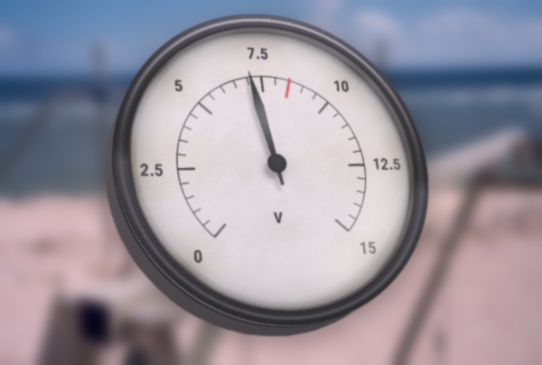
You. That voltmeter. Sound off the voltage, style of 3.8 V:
7 V
